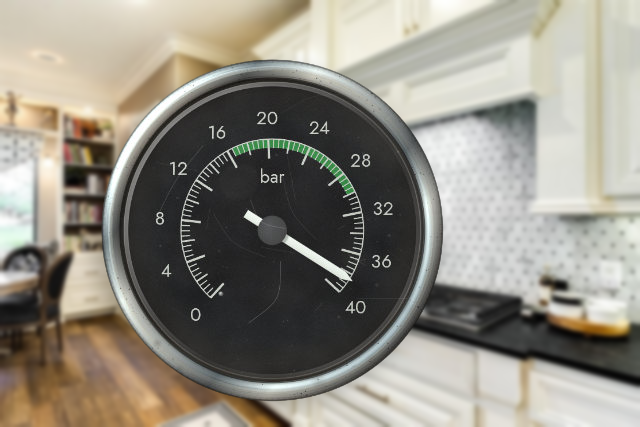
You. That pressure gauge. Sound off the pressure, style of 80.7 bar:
38.5 bar
